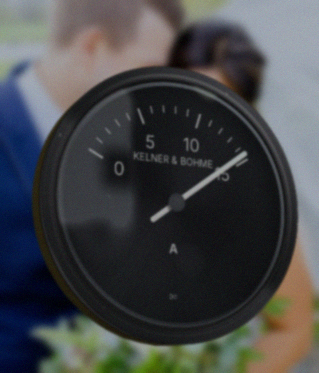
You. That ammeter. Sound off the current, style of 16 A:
14.5 A
